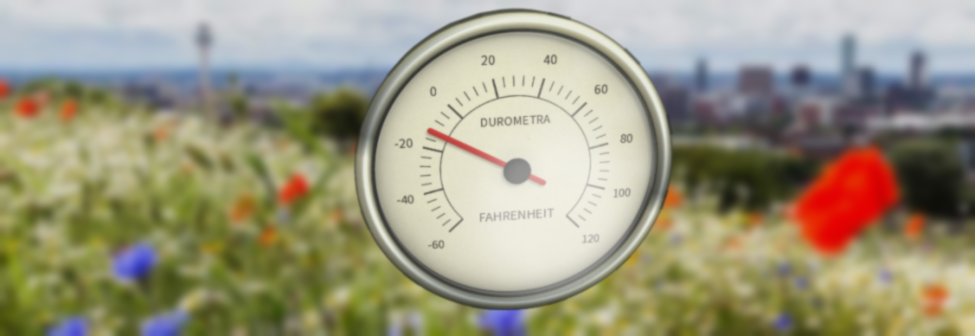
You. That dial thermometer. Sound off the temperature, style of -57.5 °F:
-12 °F
